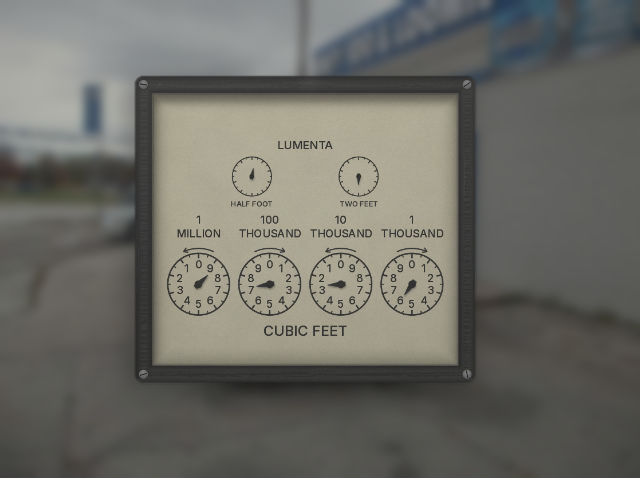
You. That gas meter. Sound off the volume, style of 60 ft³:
872600 ft³
